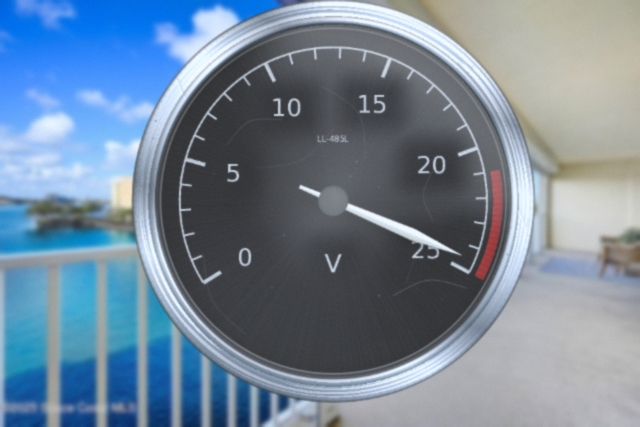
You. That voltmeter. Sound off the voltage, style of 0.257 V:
24.5 V
